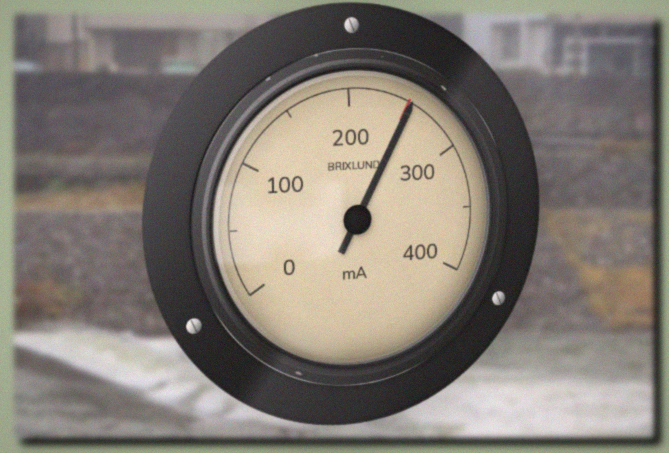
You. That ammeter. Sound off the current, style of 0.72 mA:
250 mA
